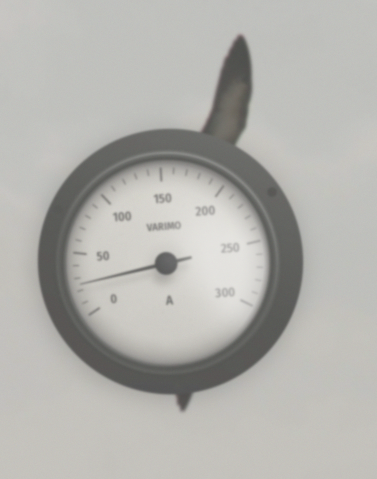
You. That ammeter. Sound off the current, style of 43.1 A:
25 A
